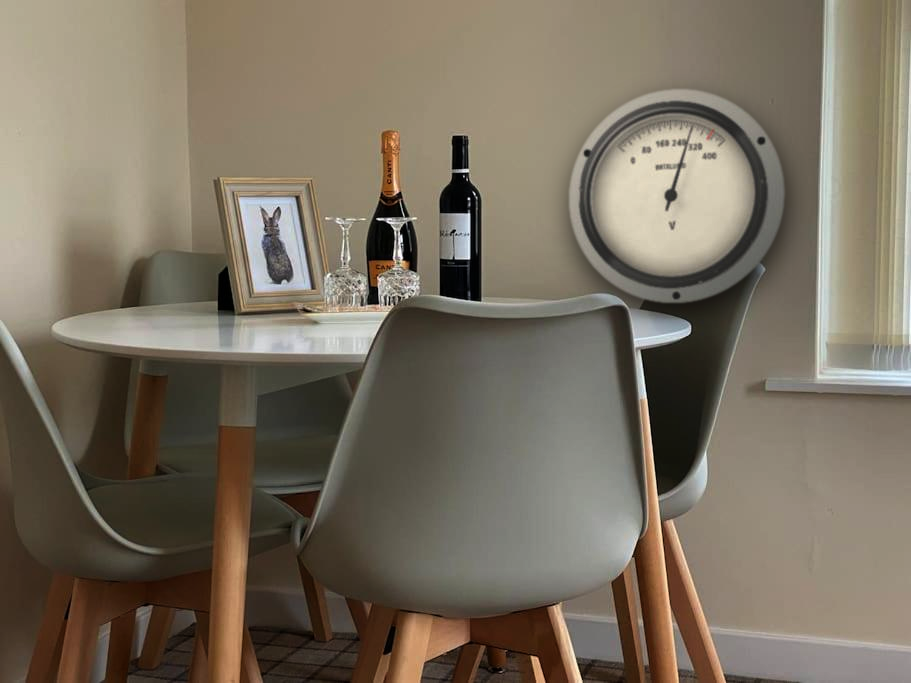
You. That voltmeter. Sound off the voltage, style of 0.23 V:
280 V
